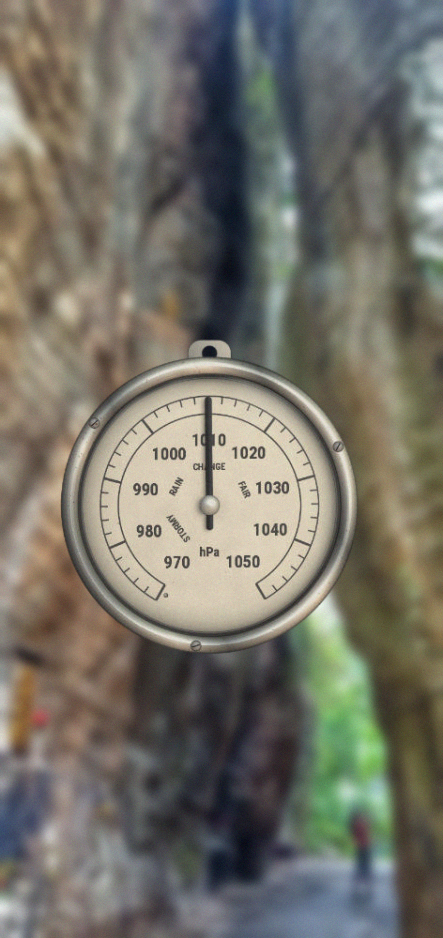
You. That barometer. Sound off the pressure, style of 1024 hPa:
1010 hPa
